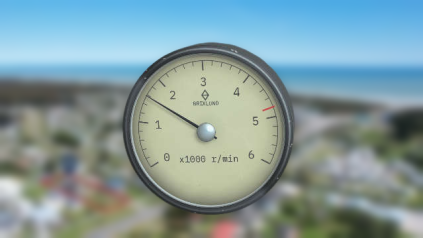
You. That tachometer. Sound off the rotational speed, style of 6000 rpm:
1600 rpm
